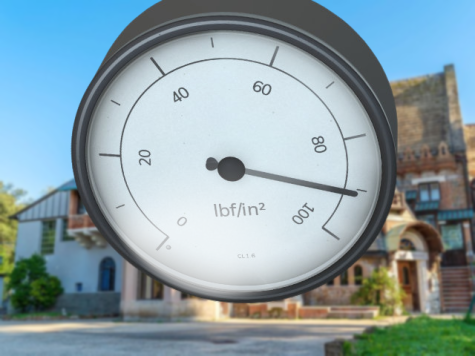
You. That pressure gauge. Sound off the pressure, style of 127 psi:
90 psi
